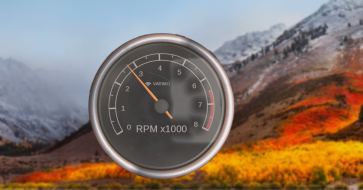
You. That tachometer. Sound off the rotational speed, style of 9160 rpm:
2750 rpm
